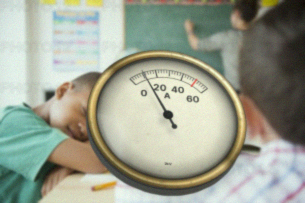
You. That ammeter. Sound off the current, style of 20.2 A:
10 A
